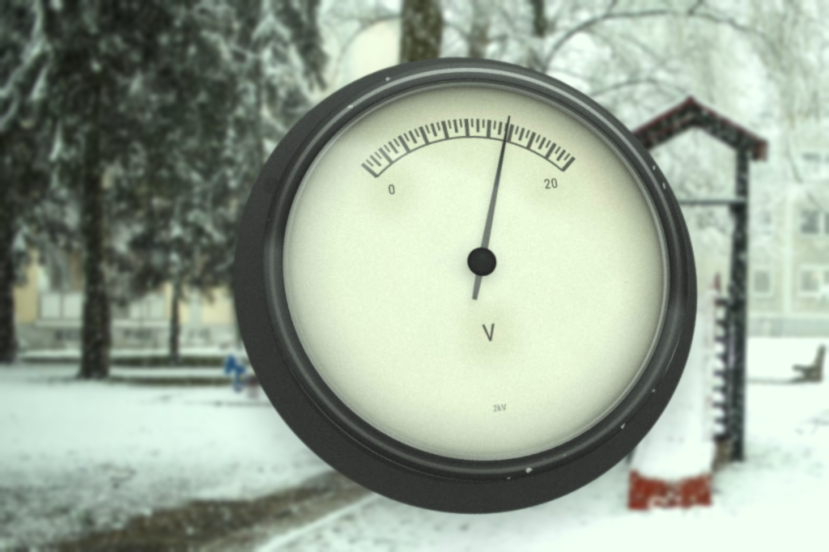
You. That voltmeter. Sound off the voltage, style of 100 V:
13.5 V
